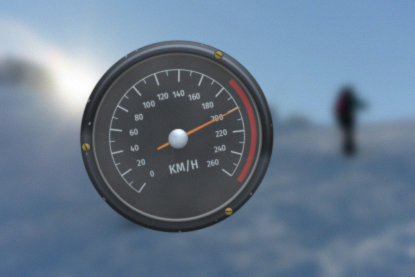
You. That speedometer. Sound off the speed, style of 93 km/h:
200 km/h
